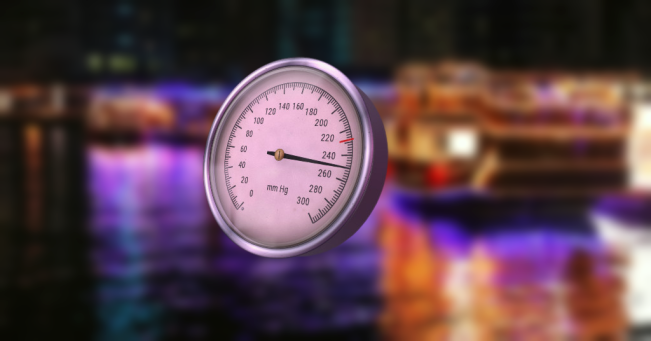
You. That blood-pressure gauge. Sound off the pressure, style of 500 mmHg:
250 mmHg
